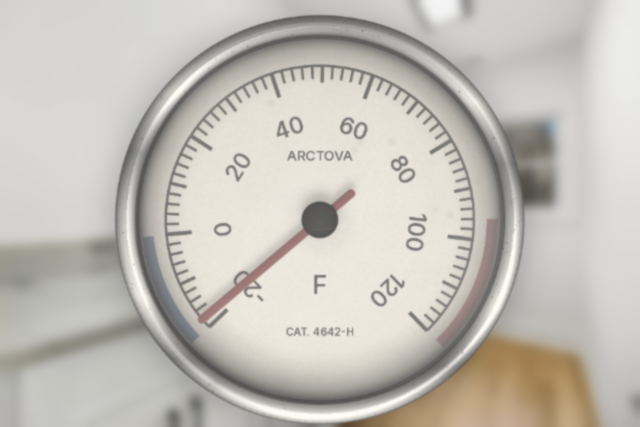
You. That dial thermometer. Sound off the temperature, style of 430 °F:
-18 °F
